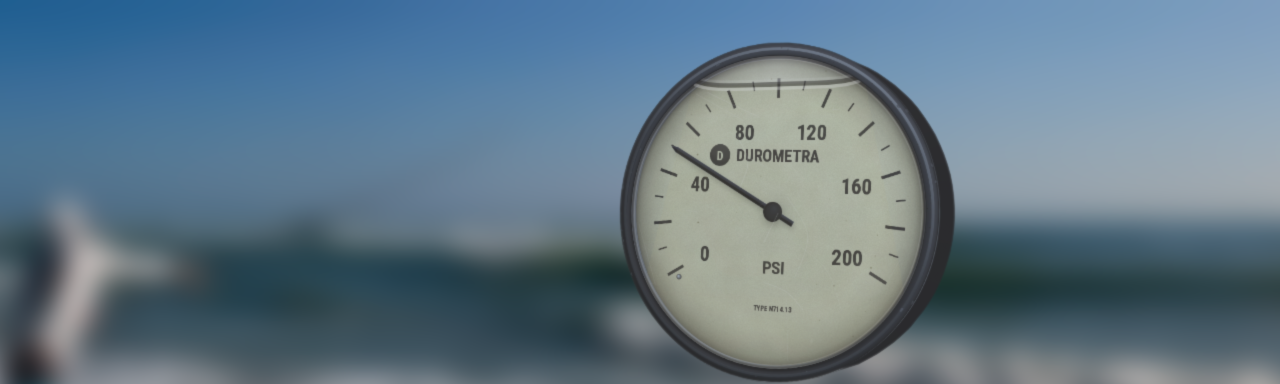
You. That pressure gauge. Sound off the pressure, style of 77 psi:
50 psi
